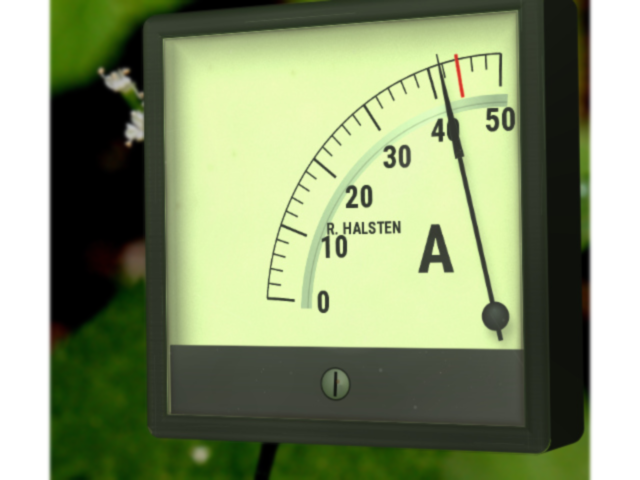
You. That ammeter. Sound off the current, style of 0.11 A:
42 A
